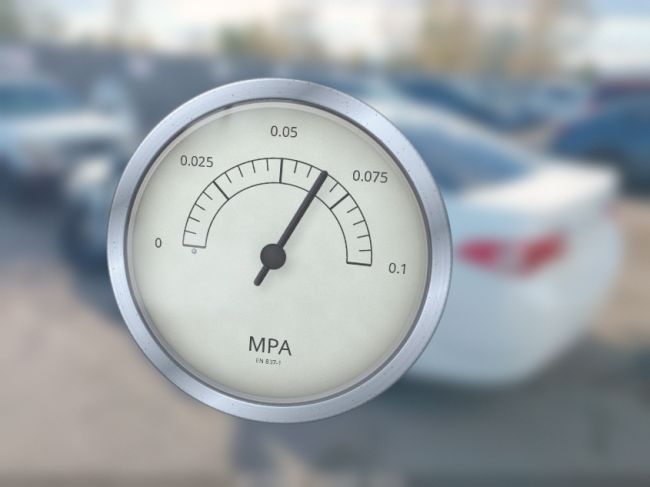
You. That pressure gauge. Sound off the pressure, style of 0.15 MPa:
0.065 MPa
